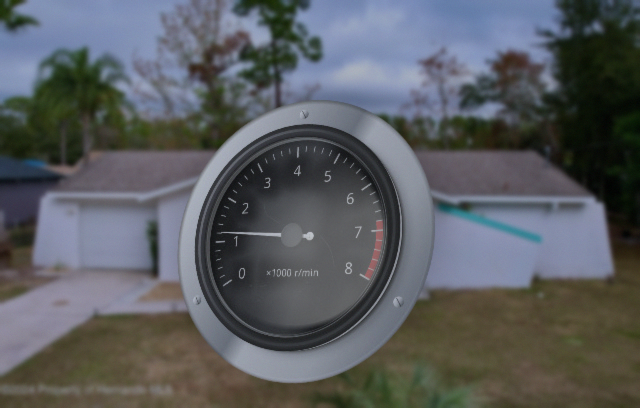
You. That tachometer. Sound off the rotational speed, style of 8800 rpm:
1200 rpm
